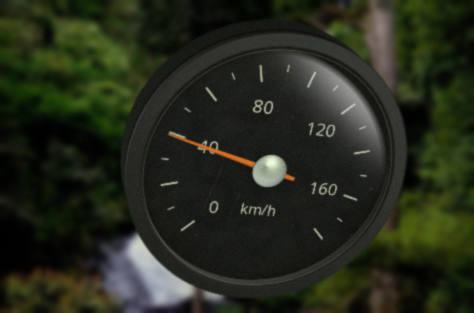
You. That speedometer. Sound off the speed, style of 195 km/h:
40 km/h
